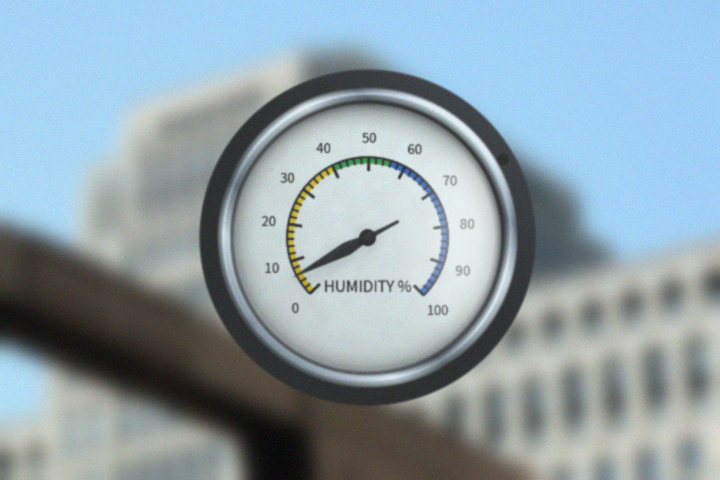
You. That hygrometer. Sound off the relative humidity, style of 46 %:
6 %
